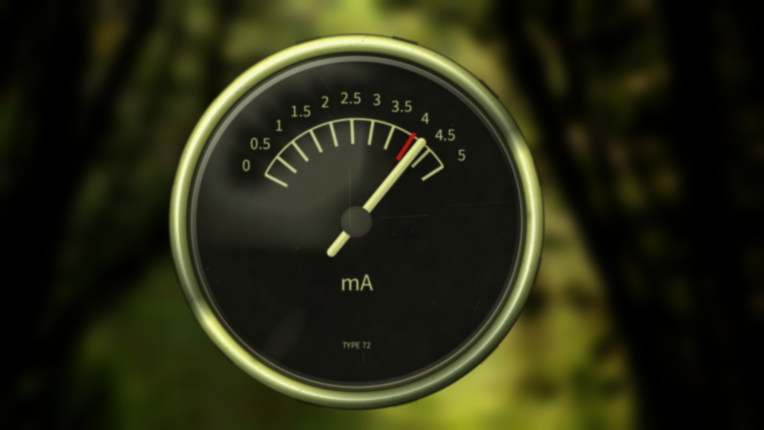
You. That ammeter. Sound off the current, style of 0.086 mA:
4.25 mA
